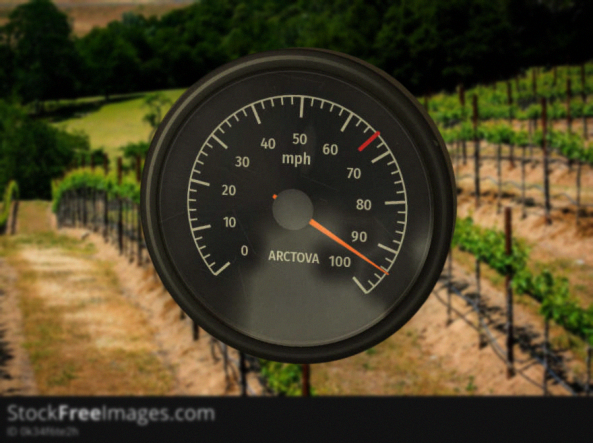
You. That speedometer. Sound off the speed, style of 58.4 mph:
94 mph
